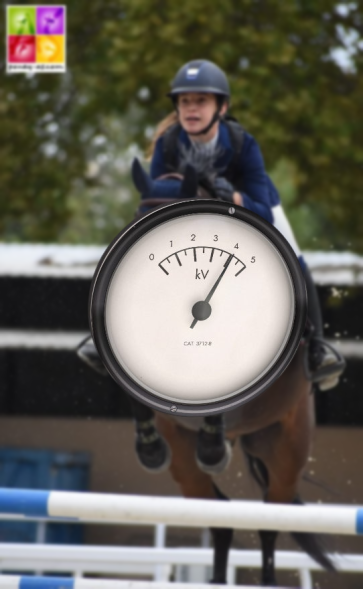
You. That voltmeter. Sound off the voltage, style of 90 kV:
4 kV
